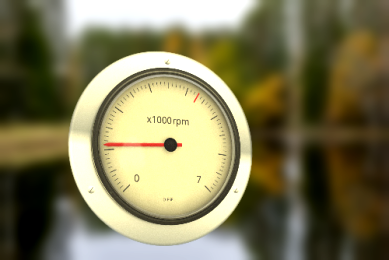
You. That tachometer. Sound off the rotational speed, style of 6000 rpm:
1100 rpm
